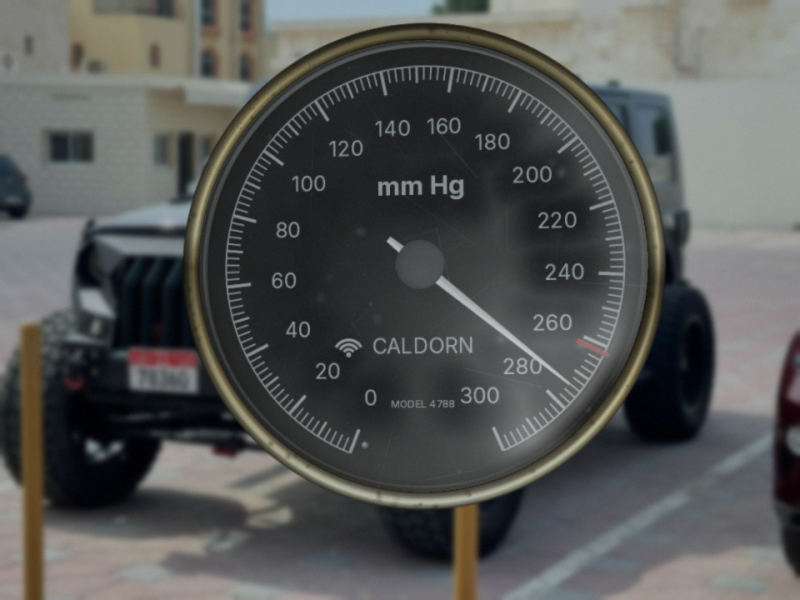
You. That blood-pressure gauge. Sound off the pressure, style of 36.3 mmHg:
274 mmHg
